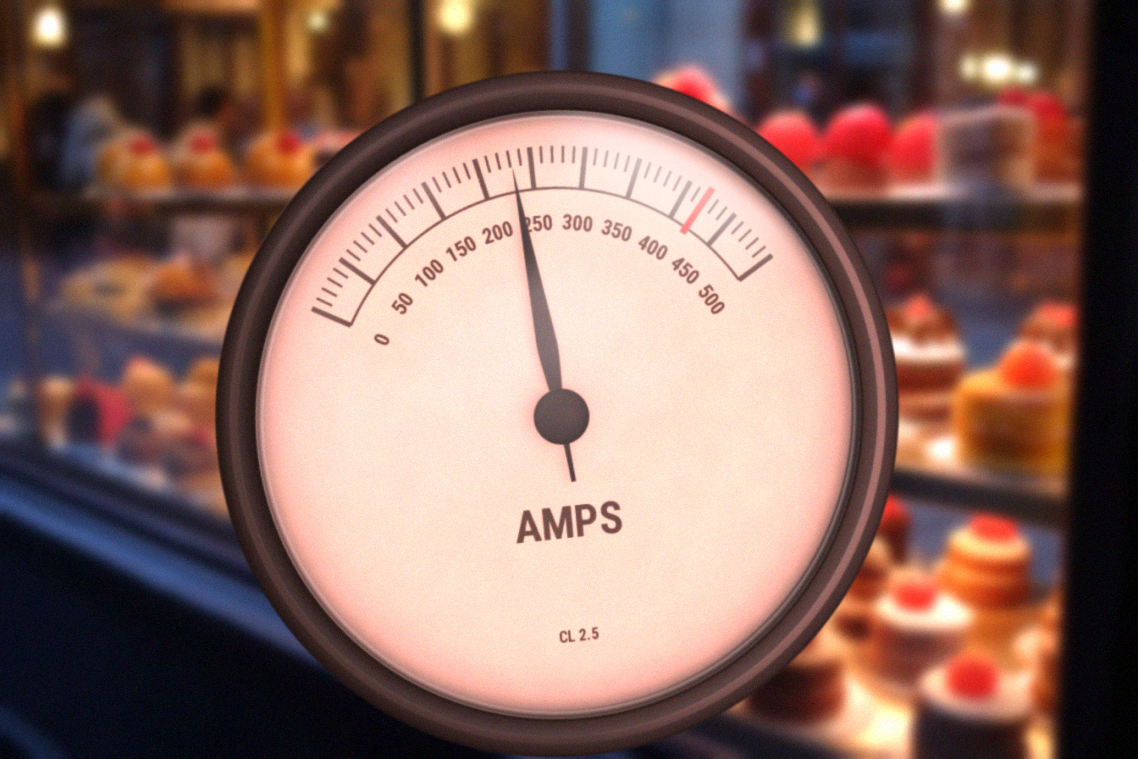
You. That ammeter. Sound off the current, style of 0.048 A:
230 A
